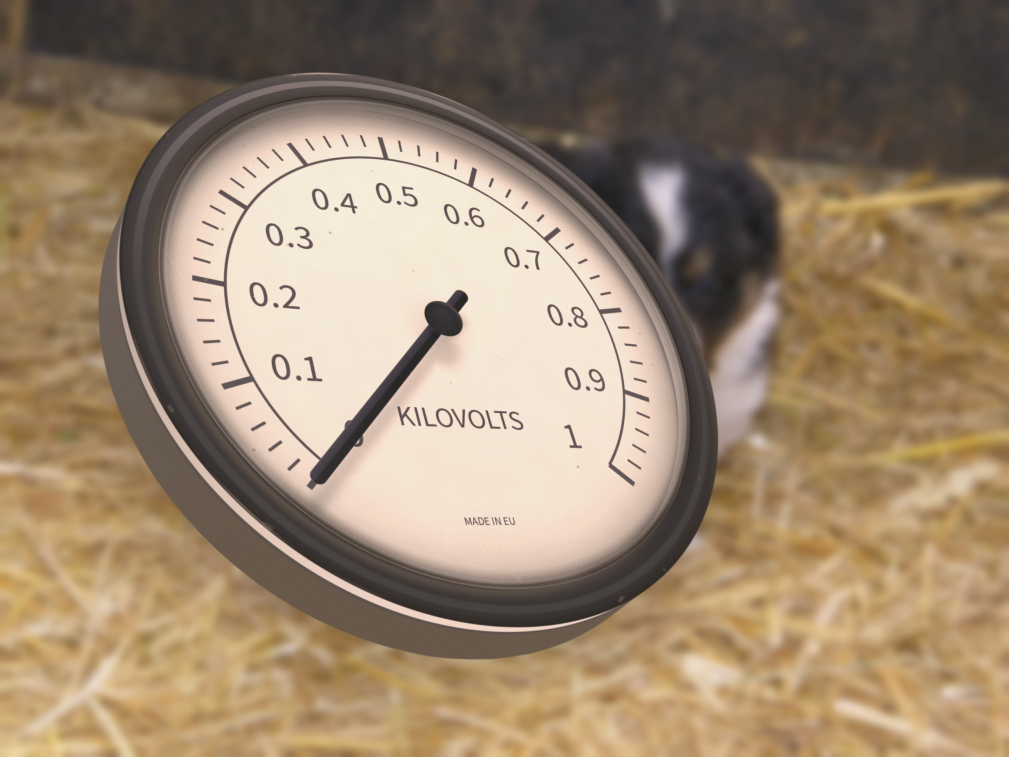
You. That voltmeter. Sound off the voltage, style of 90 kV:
0 kV
